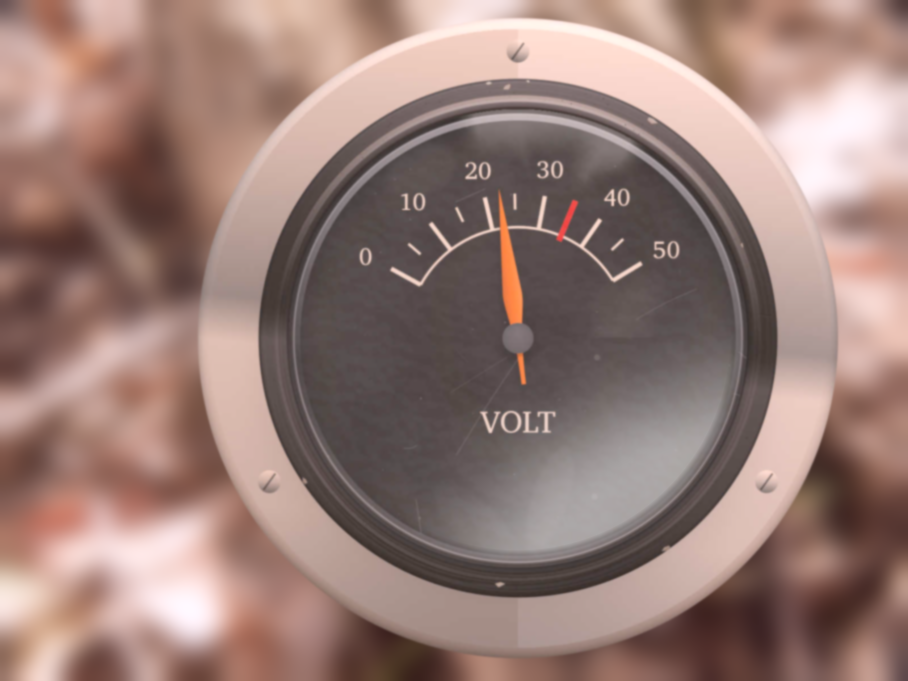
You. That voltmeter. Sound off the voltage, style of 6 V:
22.5 V
